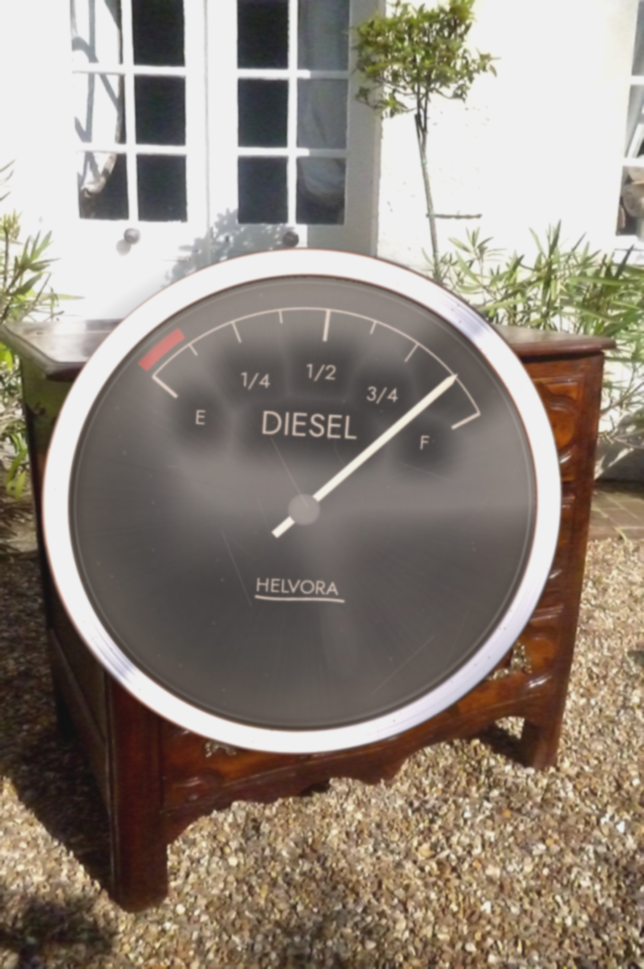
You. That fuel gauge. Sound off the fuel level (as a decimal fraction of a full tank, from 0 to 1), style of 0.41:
0.875
